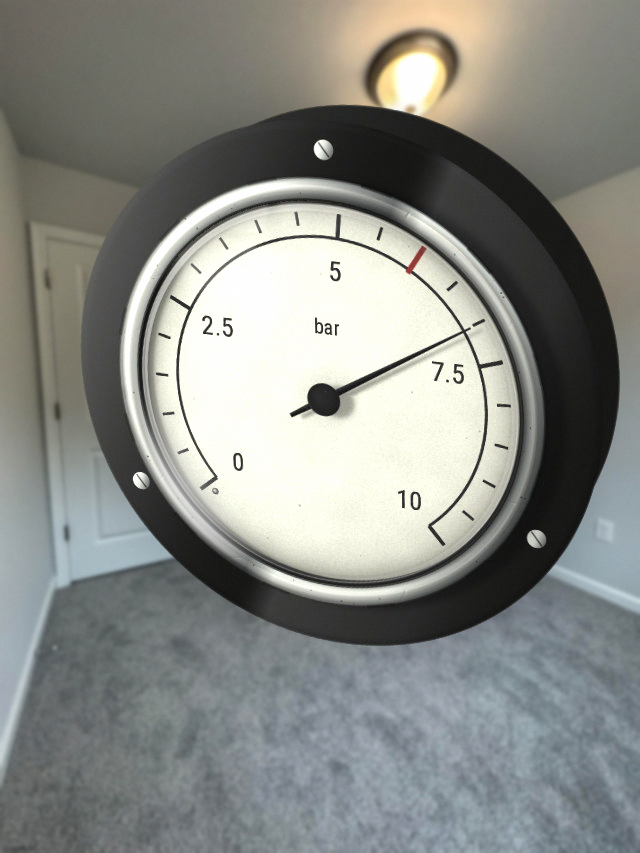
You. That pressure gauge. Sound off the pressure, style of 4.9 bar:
7 bar
